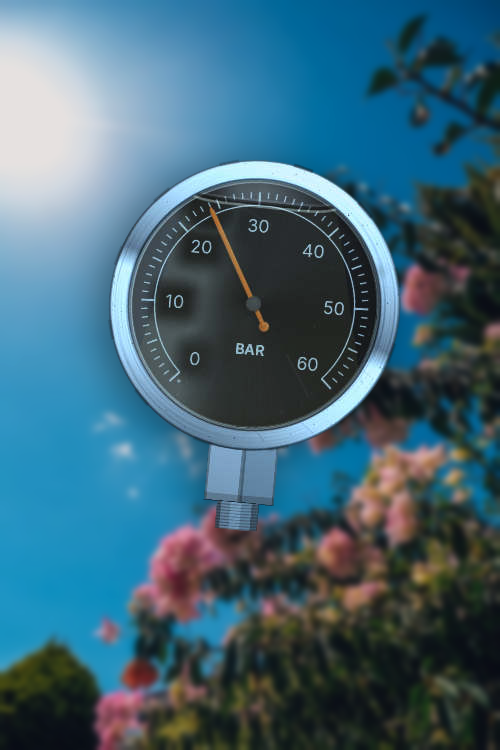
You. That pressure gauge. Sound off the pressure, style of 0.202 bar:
24 bar
